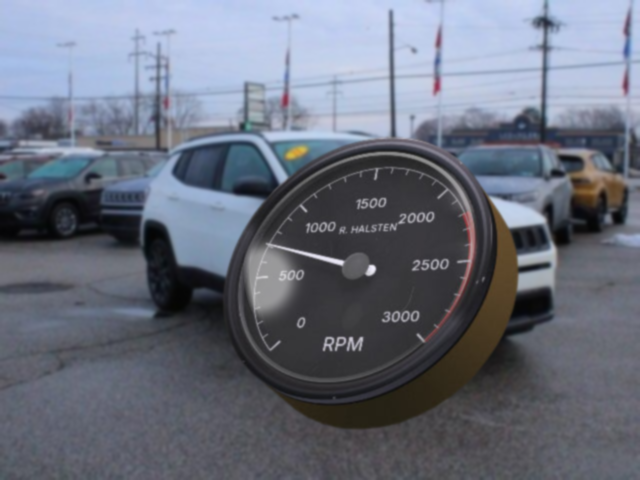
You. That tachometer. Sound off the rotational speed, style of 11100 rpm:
700 rpm
